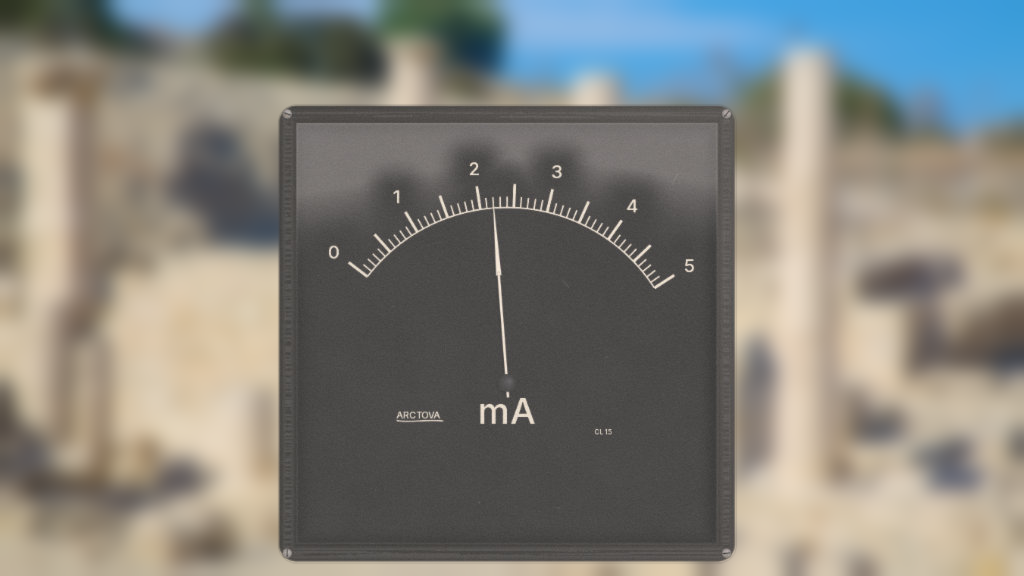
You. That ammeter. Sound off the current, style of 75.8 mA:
2.2 mA
